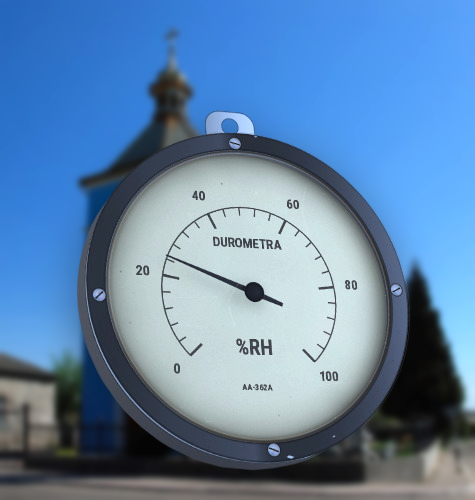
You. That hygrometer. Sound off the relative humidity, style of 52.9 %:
24 %
